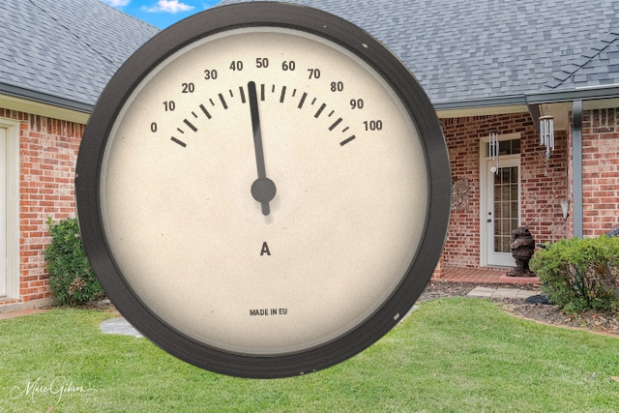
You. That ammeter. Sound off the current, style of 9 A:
45 A
